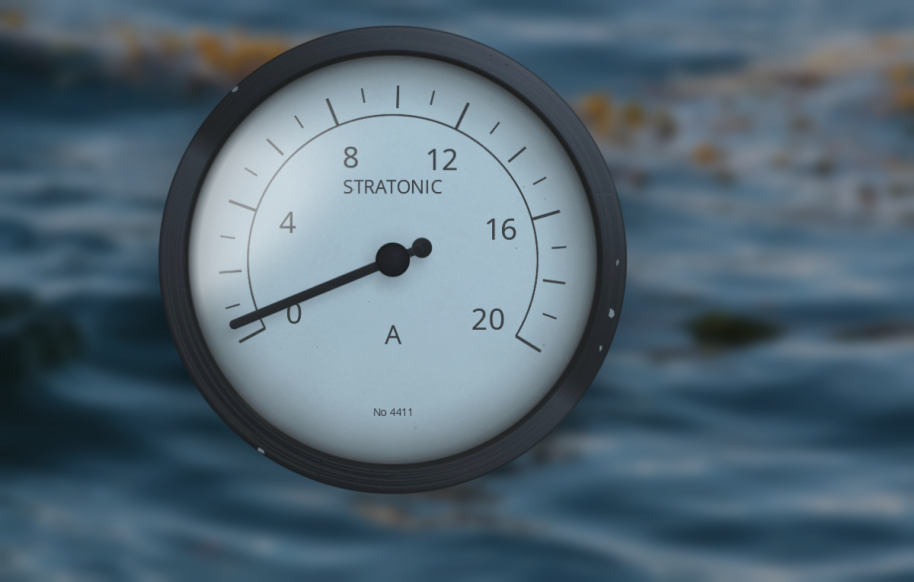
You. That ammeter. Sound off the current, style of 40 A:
0.5 A
